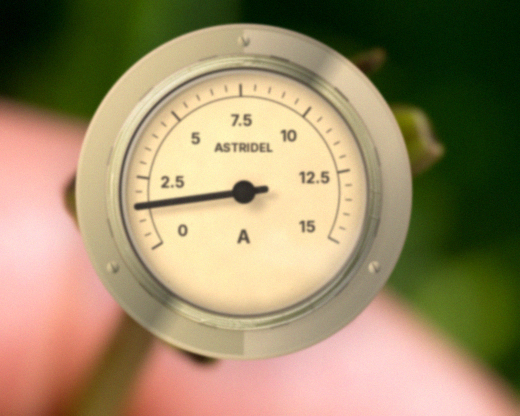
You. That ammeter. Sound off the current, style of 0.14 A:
1.5 A
